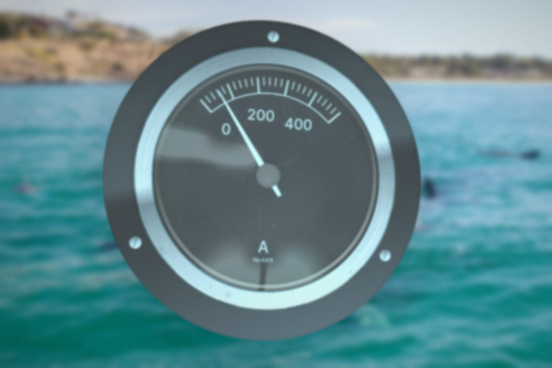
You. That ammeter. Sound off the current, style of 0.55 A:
60 A
